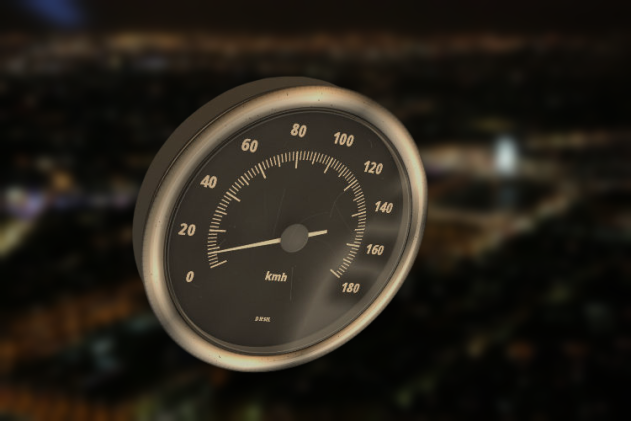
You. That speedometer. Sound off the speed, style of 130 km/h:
10 km/h
